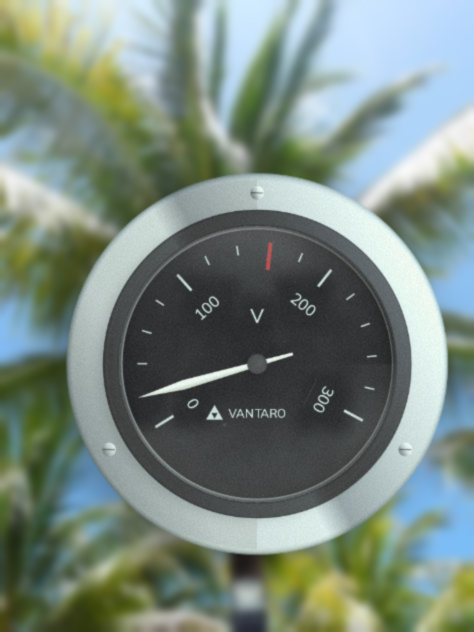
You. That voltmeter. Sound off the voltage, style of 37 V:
20 V
